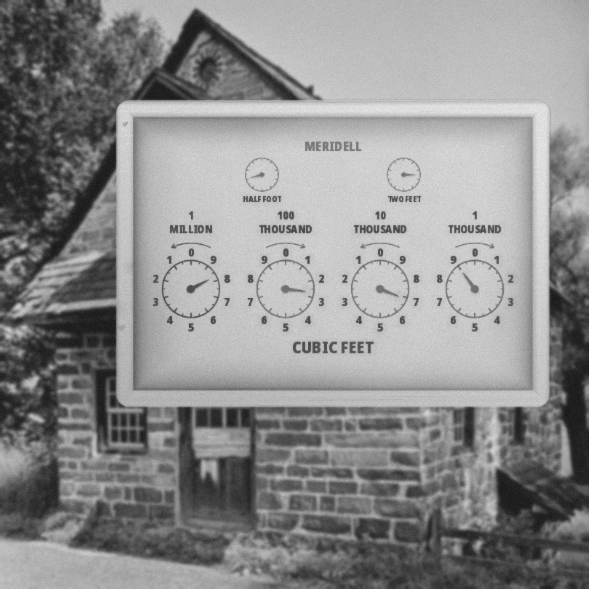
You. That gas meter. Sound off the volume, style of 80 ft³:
826900 ft³
